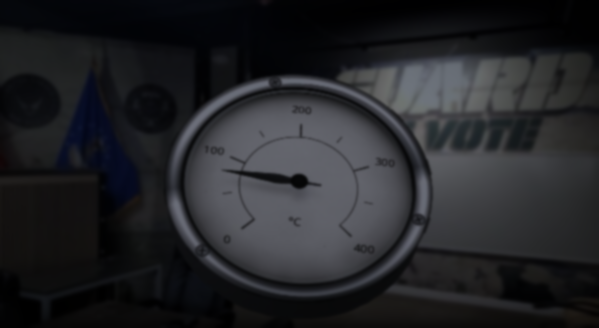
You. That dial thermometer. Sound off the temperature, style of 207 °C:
75 °C
